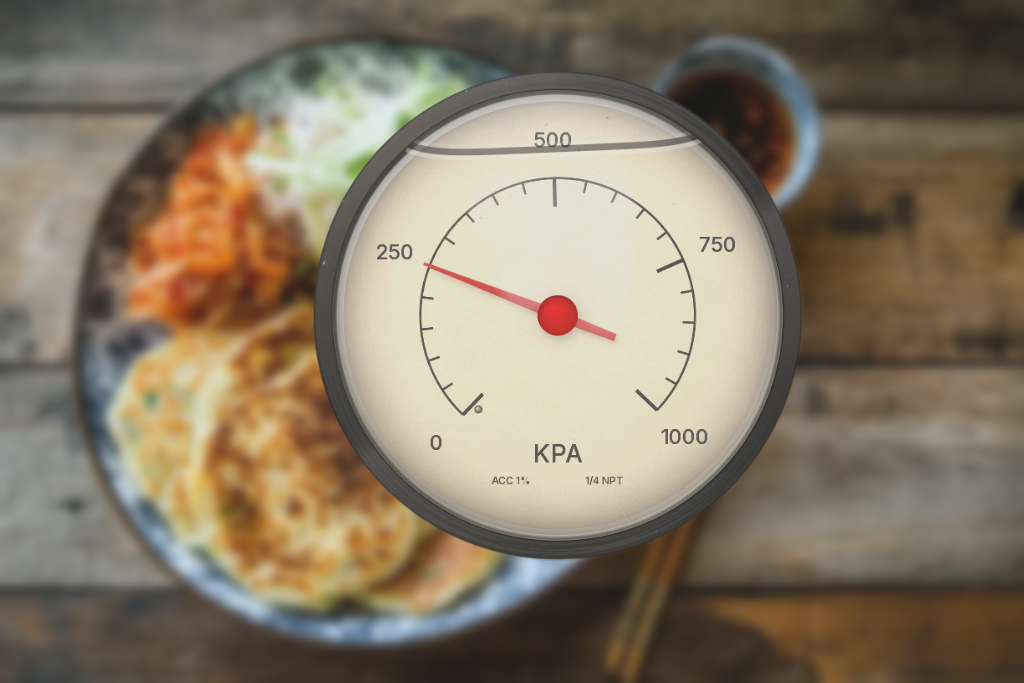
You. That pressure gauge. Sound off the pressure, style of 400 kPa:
250 kPa
